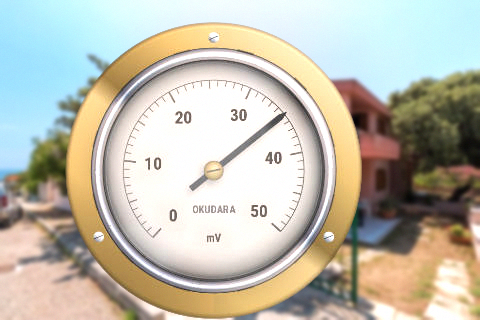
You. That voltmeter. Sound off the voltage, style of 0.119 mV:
35 mV
